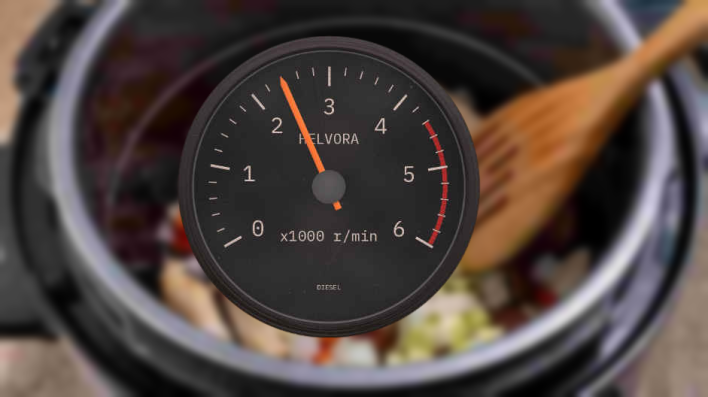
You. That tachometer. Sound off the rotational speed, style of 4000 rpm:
2400 rpm
